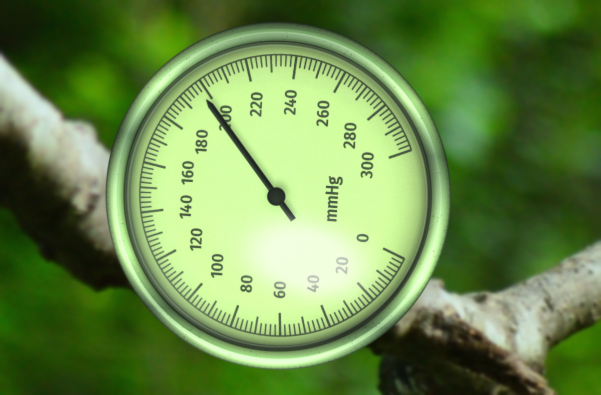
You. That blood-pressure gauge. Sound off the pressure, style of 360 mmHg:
198 mmHg
